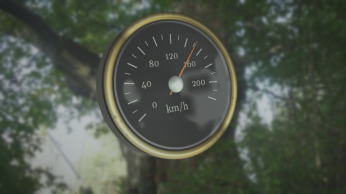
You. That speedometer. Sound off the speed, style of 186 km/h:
150 km/h
